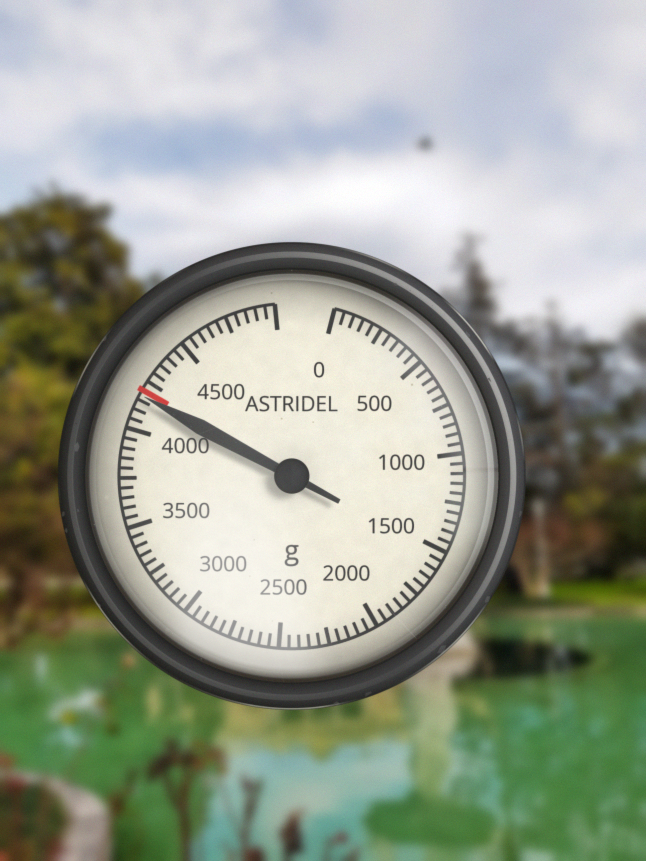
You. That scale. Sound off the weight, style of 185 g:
4175 g
